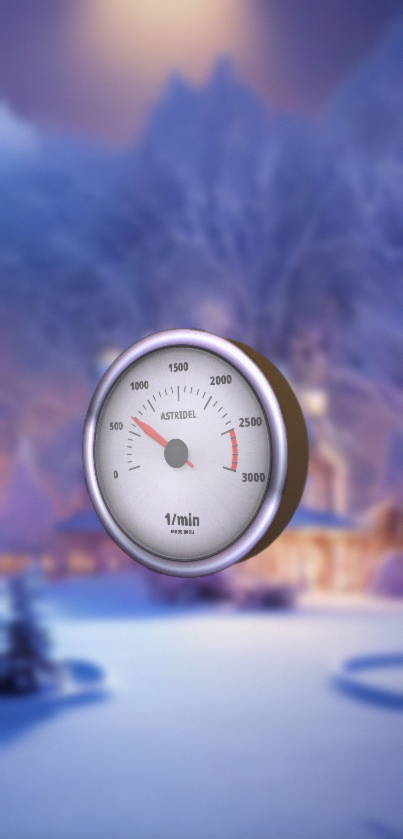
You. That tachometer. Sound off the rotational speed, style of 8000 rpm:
700 rpm
